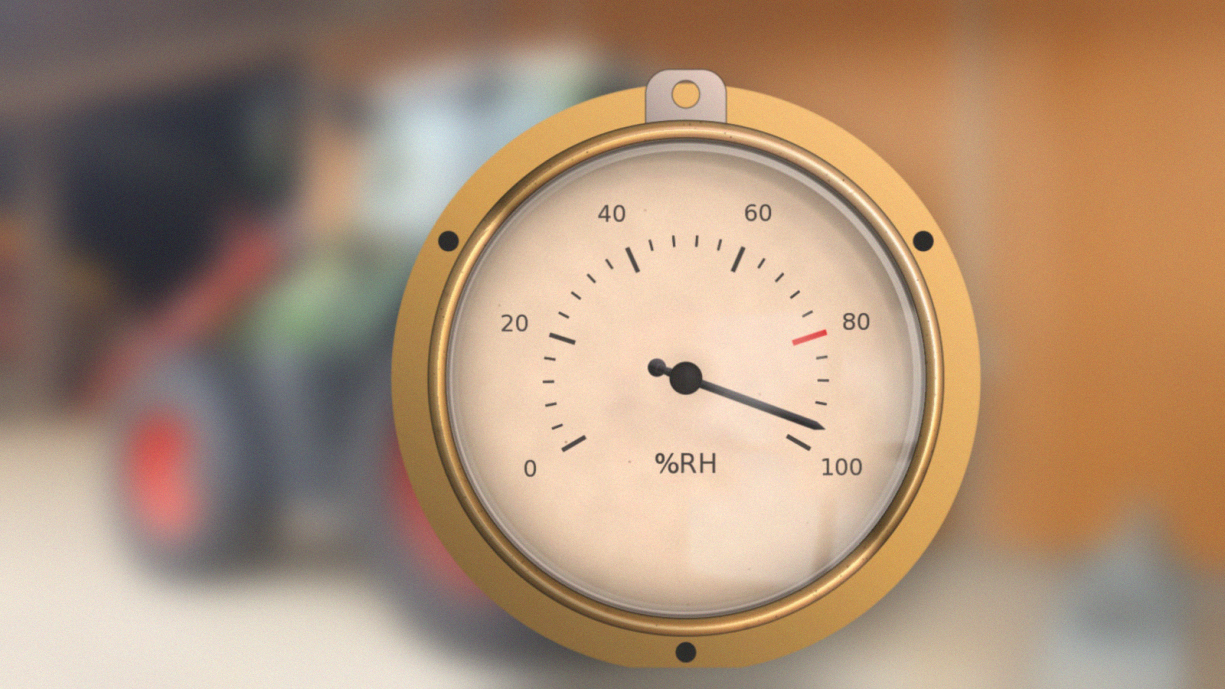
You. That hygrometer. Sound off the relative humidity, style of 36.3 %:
96 %
